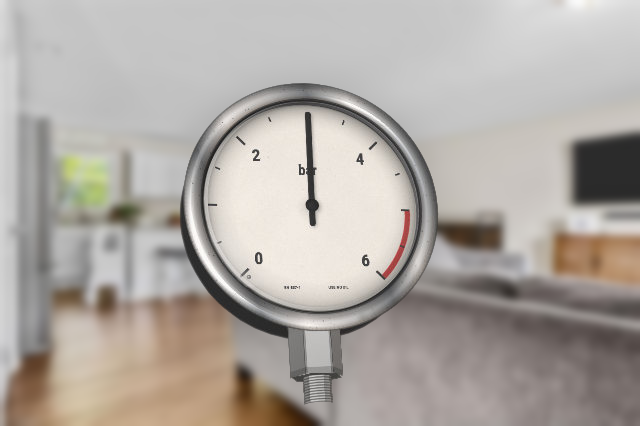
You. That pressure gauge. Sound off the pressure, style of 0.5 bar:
3 bar
